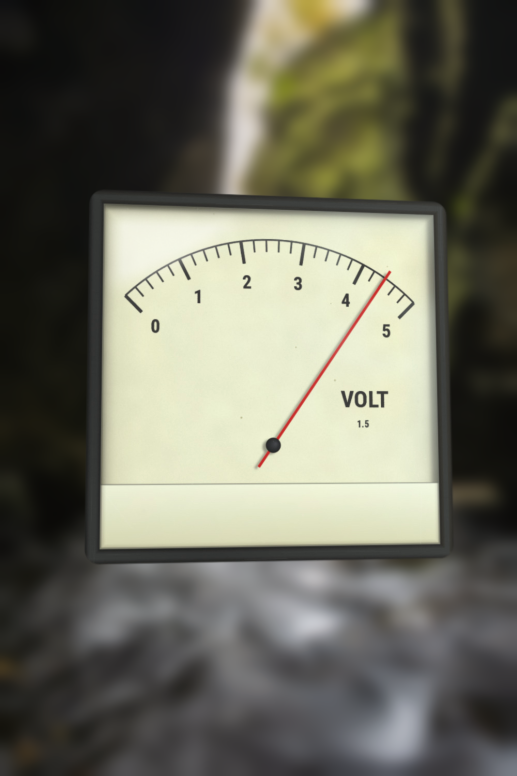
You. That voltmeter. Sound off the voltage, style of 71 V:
4.4 V
